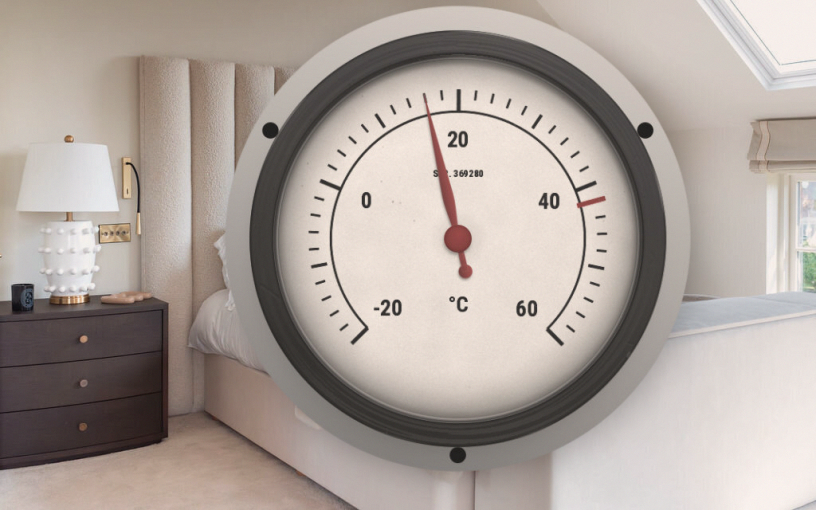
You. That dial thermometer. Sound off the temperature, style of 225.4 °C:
16 °C
